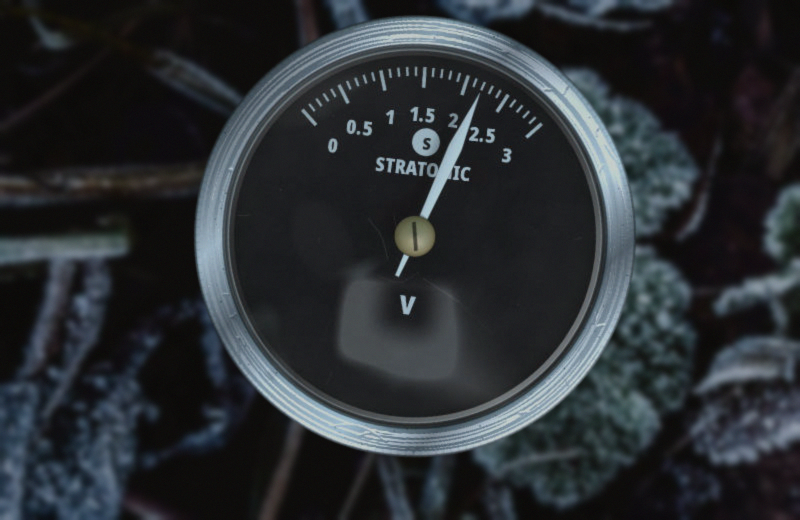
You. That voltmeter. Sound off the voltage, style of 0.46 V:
2.2 V
